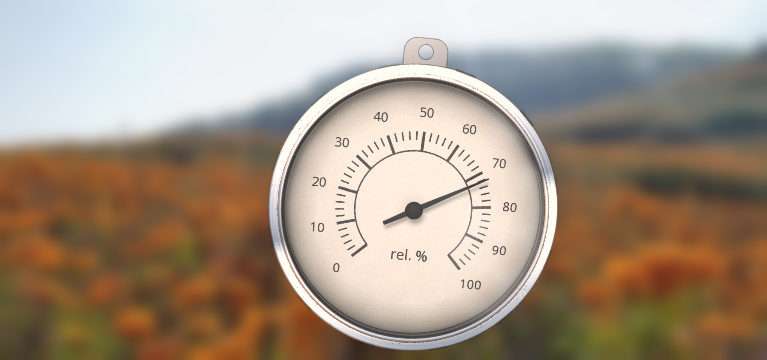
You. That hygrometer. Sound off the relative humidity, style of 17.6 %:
72 %
